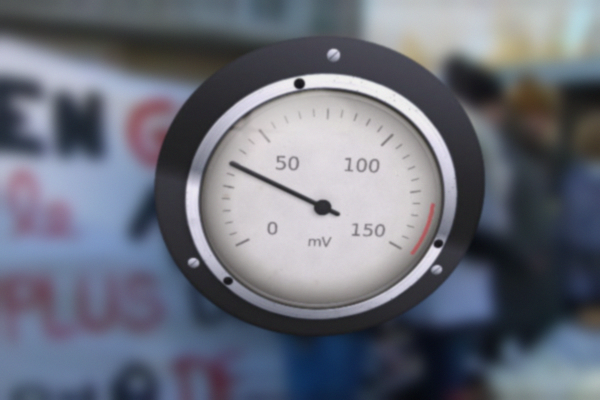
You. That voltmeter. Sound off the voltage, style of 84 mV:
35 mV
